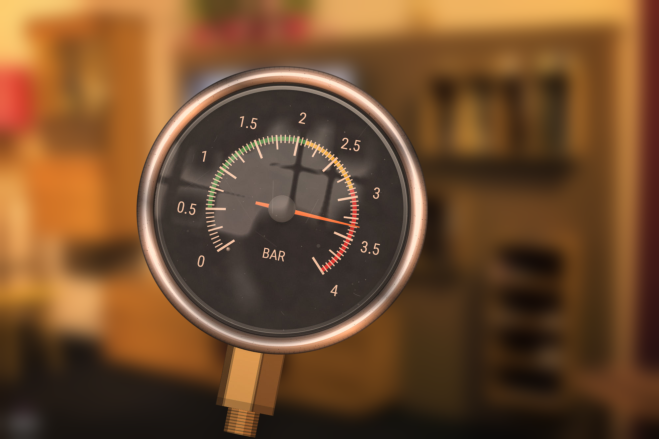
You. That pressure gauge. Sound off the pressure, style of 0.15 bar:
3.35 bar
